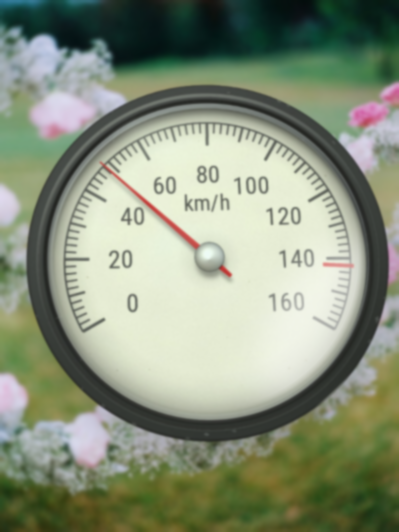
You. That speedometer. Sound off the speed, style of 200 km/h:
48 km/h
